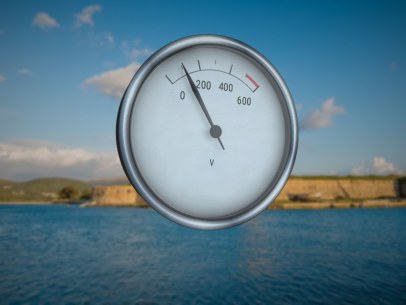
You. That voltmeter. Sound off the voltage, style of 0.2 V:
100 V
